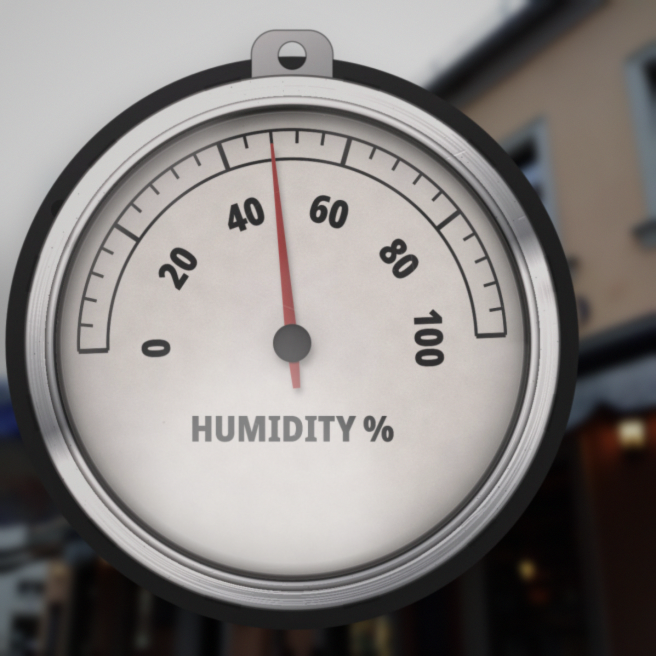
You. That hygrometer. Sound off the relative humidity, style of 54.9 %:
48 %
